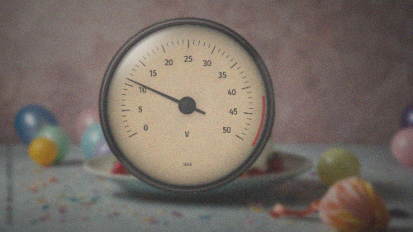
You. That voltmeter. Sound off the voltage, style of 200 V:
11 V
